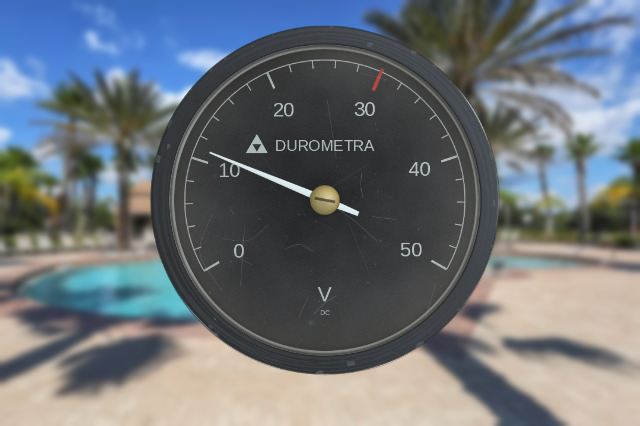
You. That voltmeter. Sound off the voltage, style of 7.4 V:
11 V
